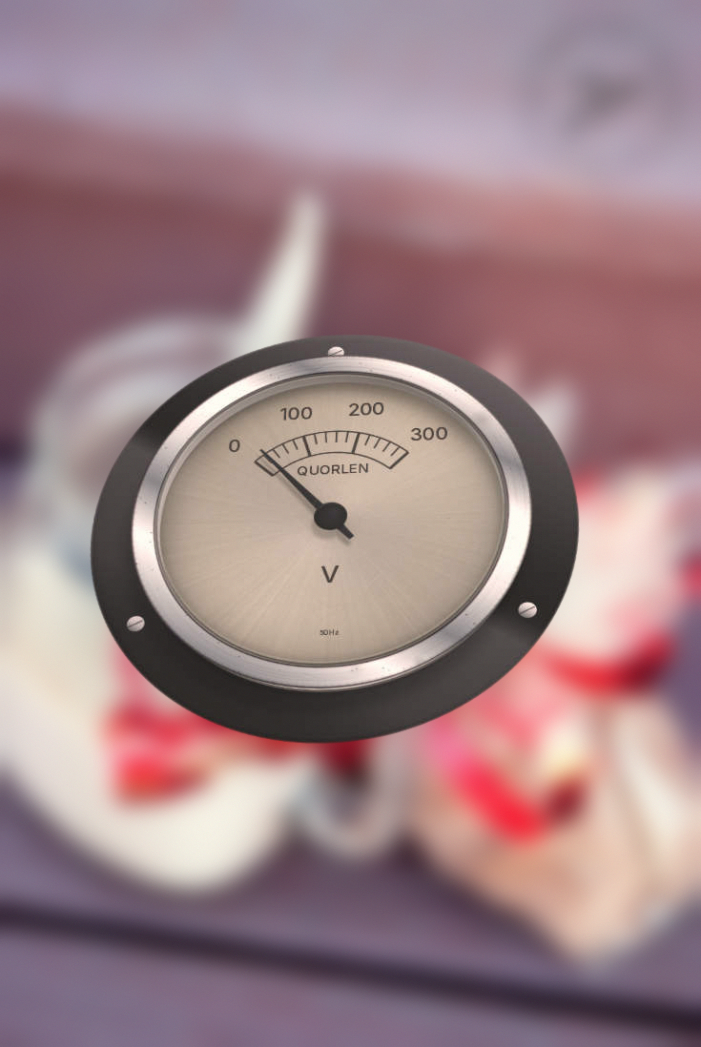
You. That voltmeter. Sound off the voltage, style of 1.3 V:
20 V
